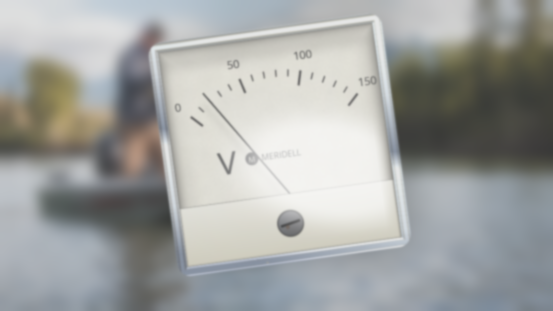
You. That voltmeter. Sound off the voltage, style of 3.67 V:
20 V
